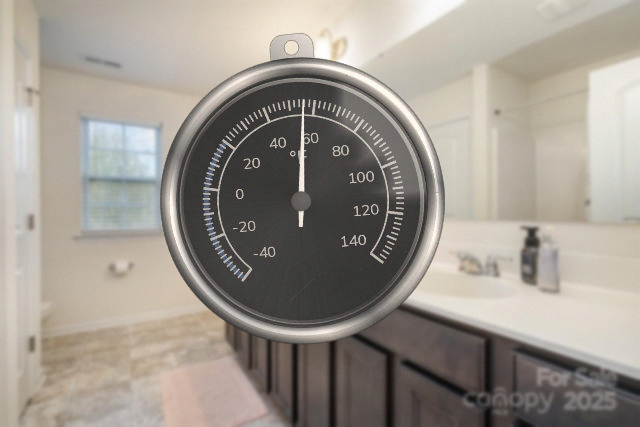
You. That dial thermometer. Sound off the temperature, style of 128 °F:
56 °F
